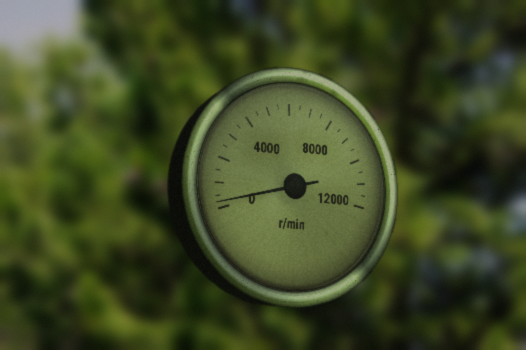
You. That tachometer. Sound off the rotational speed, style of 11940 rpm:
250 rpm
